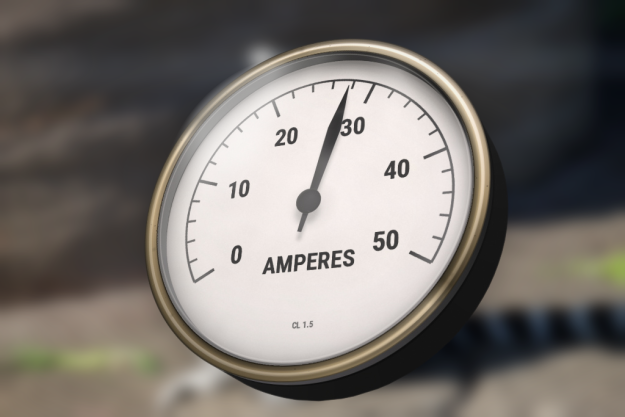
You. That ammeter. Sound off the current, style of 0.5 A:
28 A
